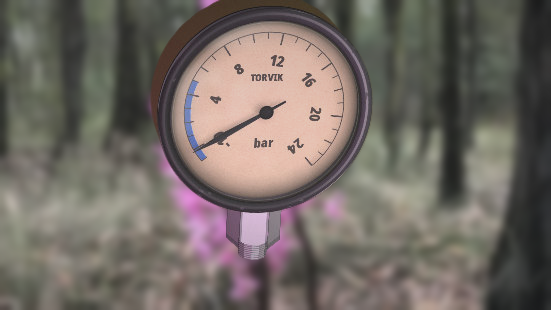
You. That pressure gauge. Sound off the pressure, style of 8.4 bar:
0 bar
